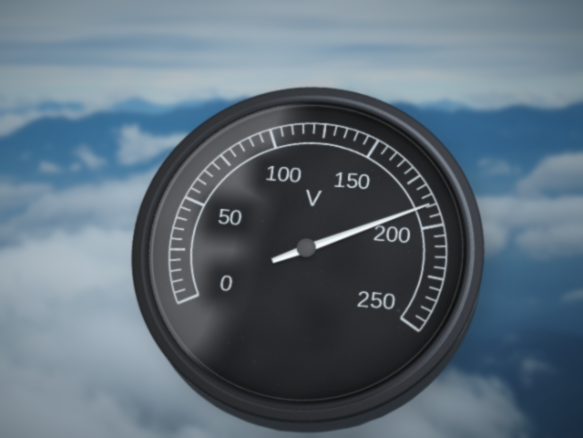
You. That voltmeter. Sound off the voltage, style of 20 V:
190 V
